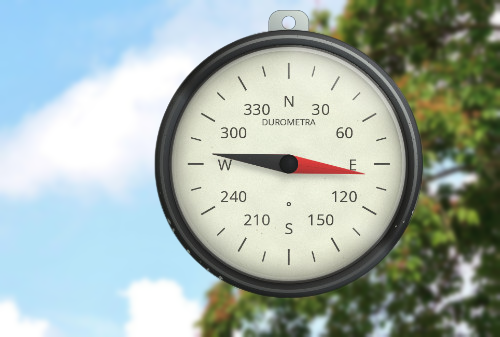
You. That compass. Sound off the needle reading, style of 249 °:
97.5 °
